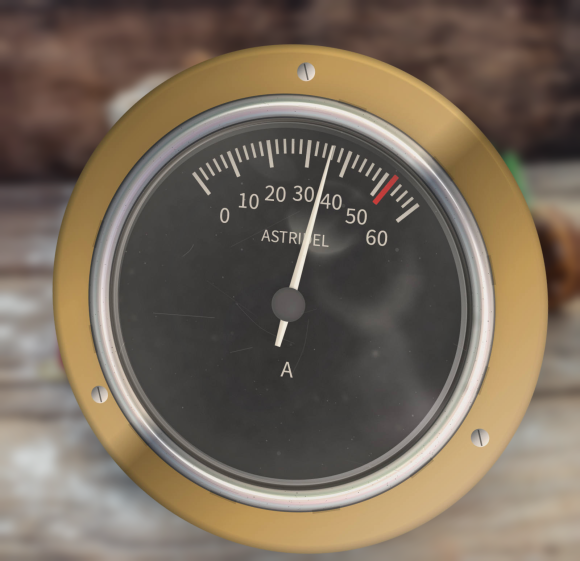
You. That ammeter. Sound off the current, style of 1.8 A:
36 A
